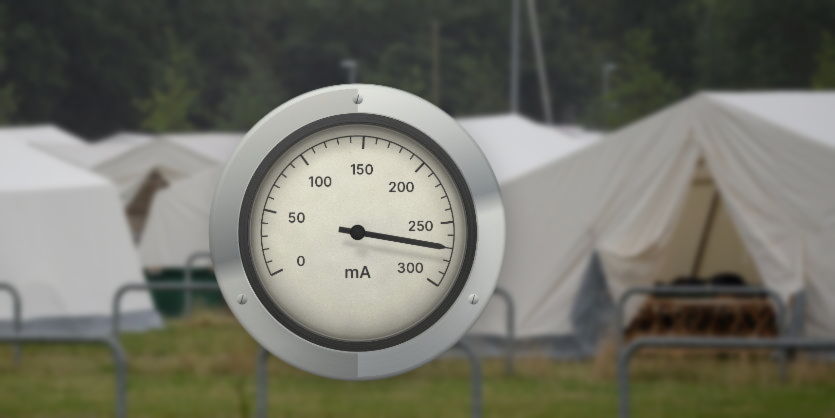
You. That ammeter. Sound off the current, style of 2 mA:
270 mA
